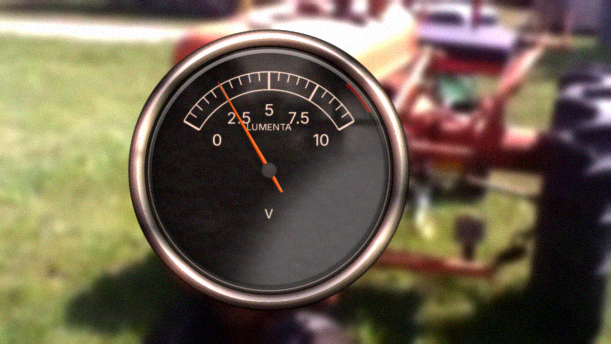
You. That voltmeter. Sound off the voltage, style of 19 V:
2.5 V
